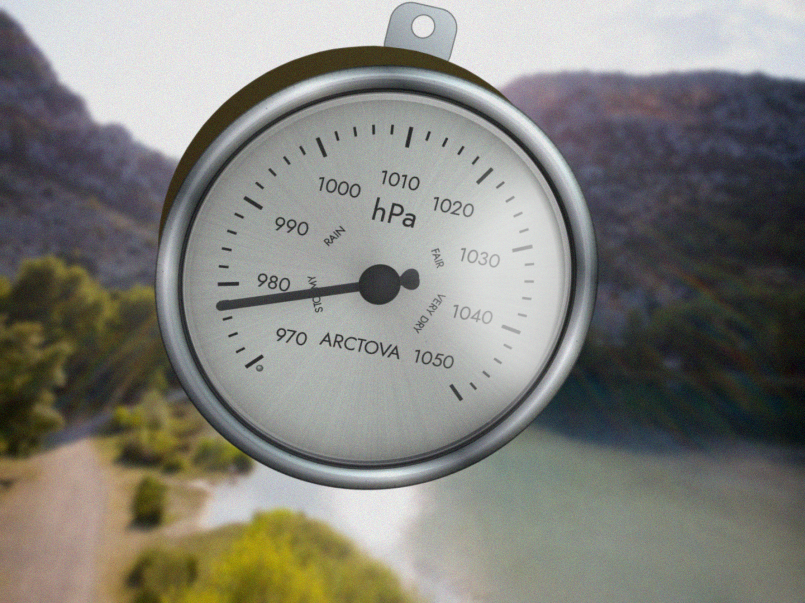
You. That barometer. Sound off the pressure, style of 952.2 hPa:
978 hPa
